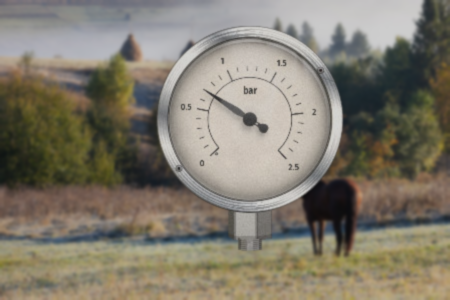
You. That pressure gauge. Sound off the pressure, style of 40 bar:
0.7 bar
